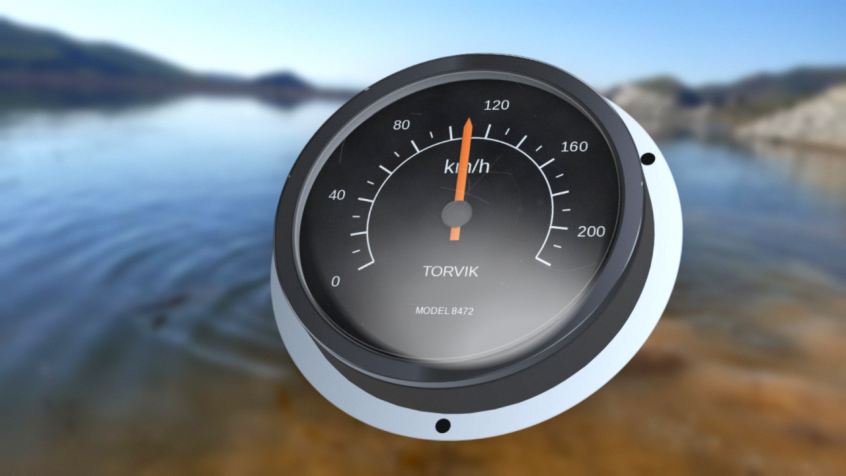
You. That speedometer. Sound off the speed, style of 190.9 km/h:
110 km/h
